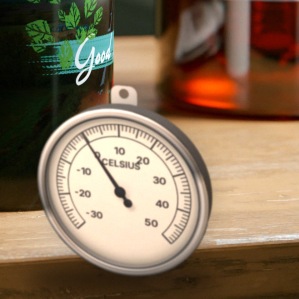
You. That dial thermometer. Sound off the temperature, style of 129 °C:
0 °C
